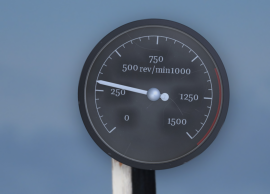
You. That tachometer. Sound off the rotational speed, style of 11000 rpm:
300 rpm
